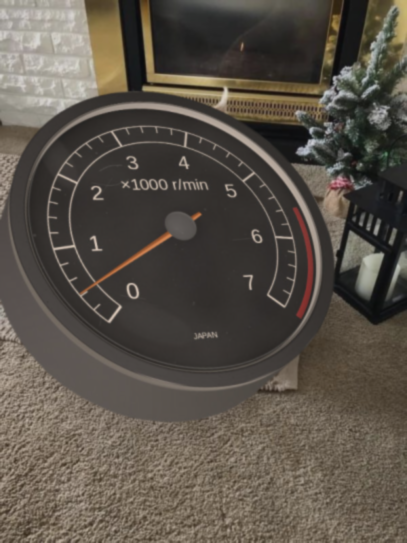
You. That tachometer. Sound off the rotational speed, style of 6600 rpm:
400 rpm
